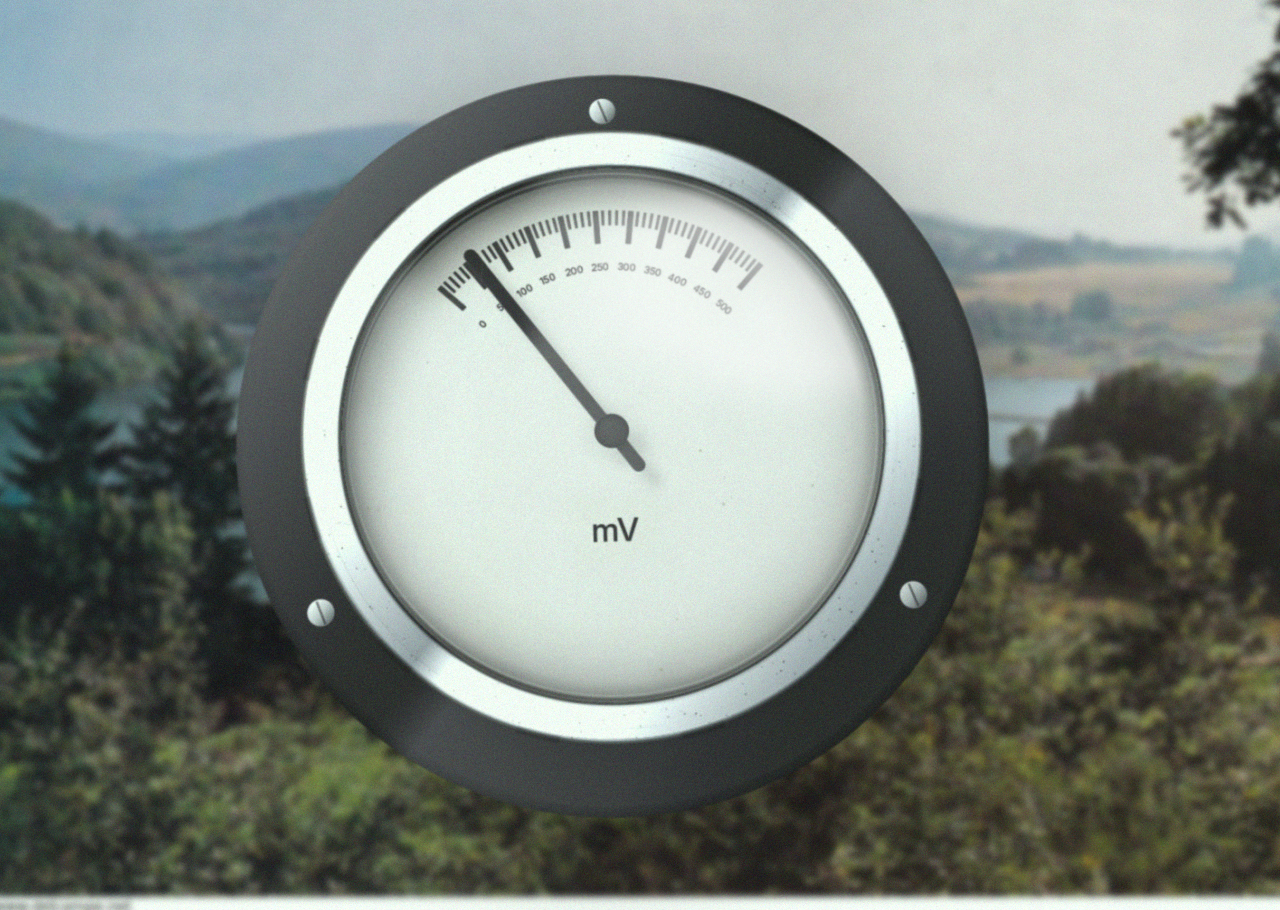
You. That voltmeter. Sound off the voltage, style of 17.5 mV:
60 mV
